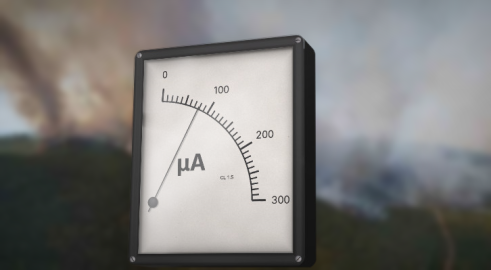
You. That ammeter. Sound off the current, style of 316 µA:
80 µA
